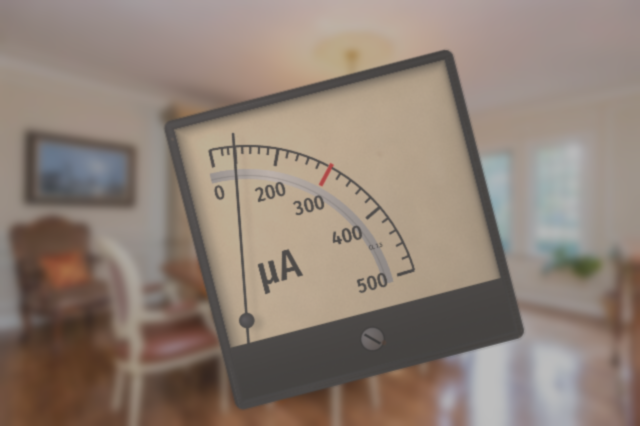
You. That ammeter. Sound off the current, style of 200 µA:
100 µA
